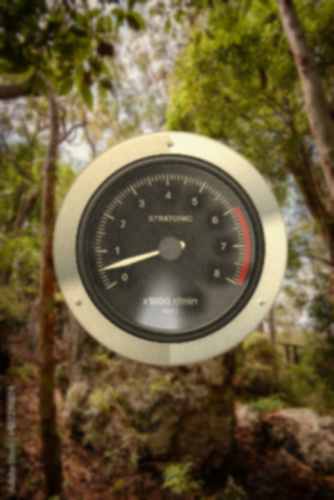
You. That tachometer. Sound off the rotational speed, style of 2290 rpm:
500 rpm
